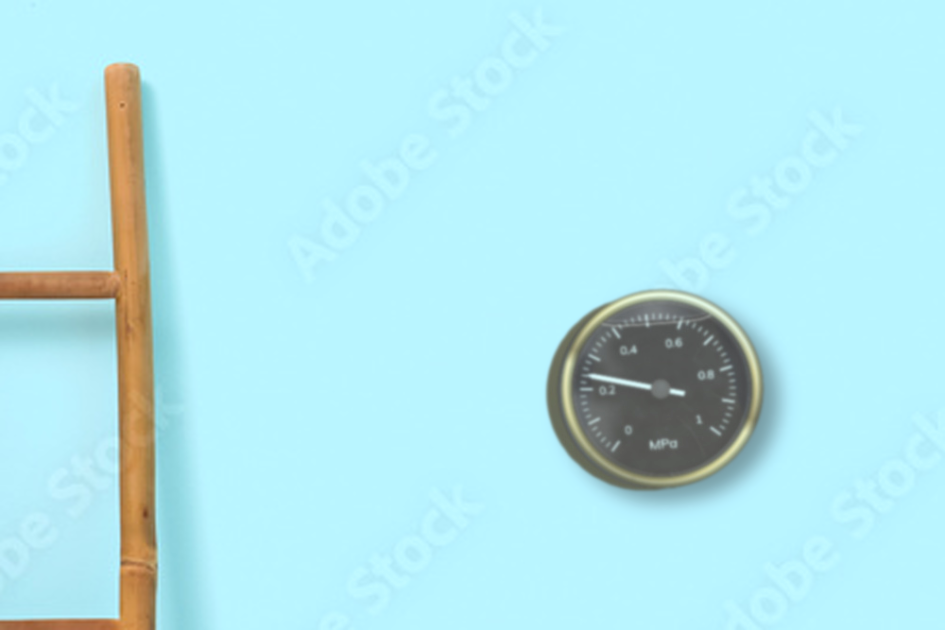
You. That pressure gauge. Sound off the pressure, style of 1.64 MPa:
0.24 MPa
